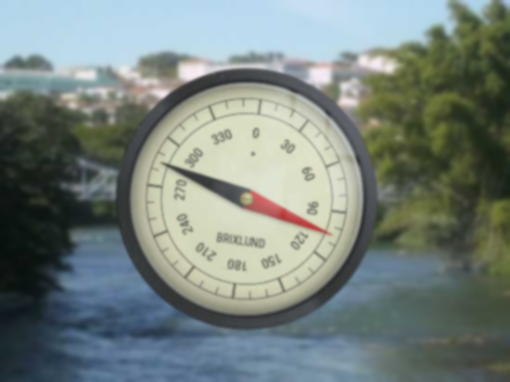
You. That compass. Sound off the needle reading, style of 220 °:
105 °
